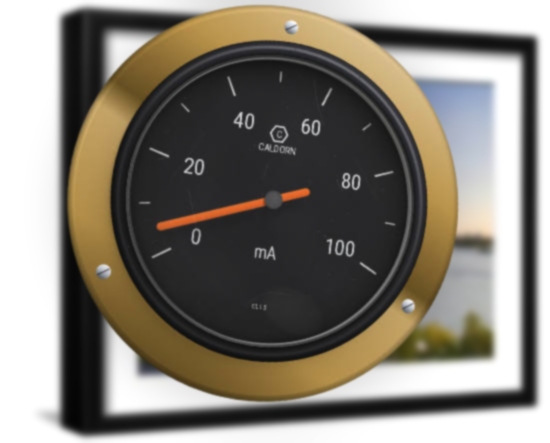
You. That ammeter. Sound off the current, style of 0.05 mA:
5 mA
